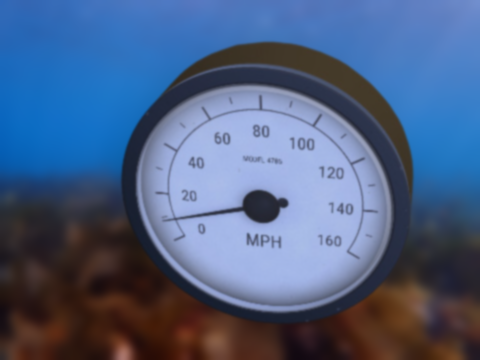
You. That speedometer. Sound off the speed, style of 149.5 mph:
10 mph
